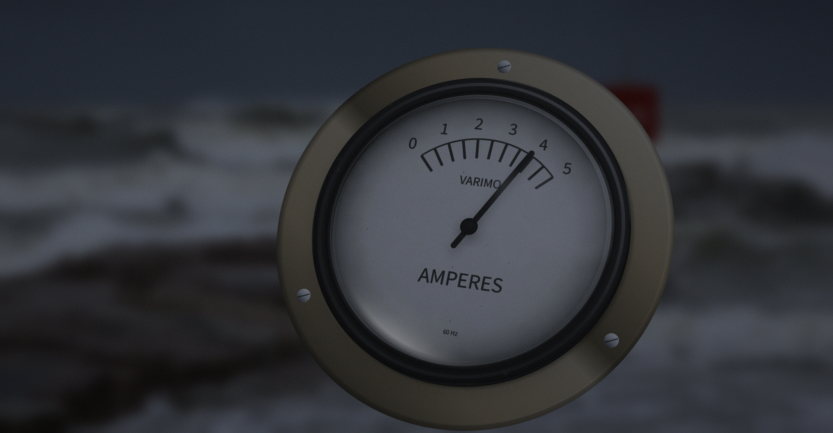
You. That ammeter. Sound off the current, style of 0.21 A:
4 A
